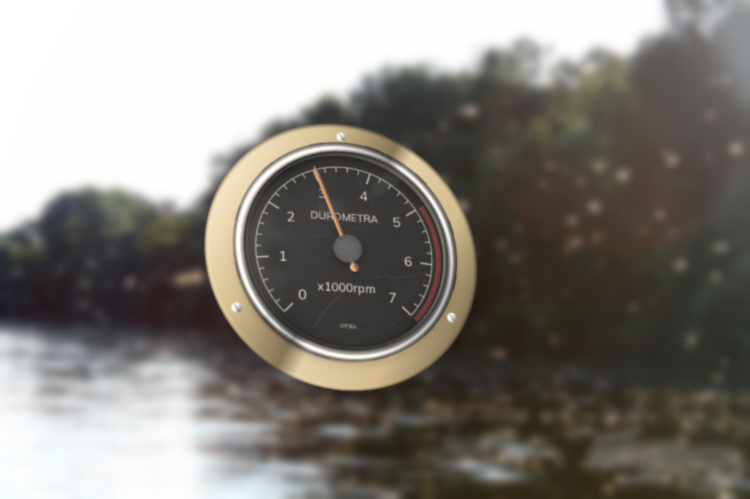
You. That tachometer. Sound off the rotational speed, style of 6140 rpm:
3000 rpm
